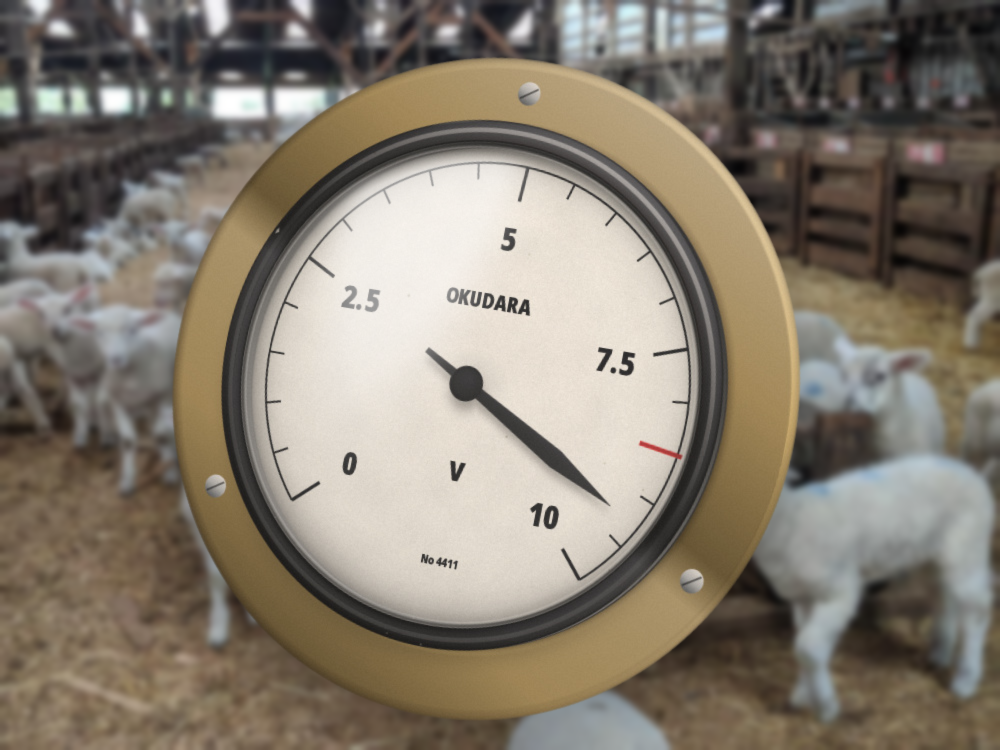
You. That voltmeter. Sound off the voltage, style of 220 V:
9.25 V
